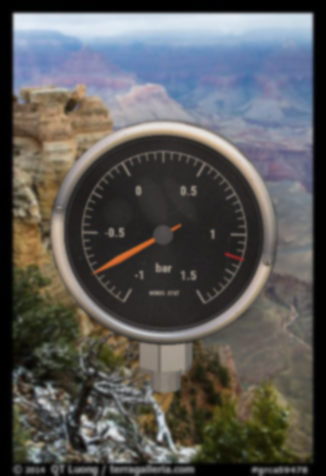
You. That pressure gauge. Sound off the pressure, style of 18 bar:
-0.75 bar
